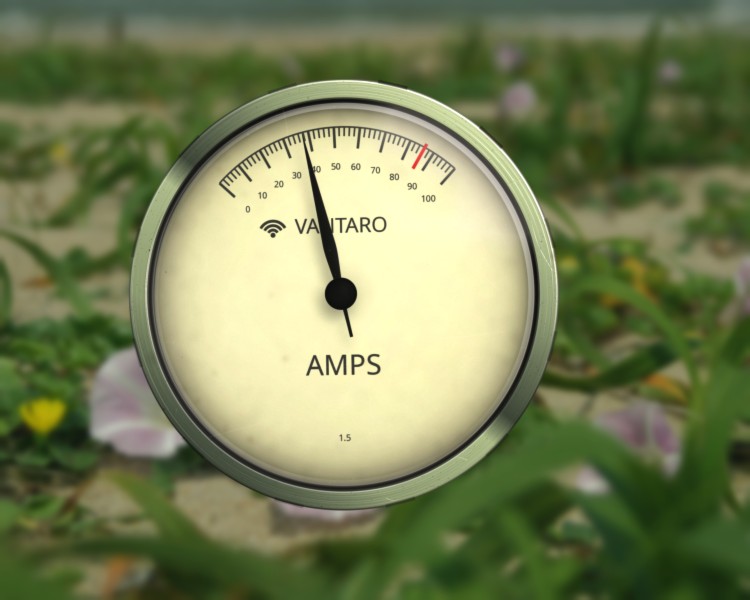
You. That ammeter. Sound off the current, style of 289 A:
38 A
